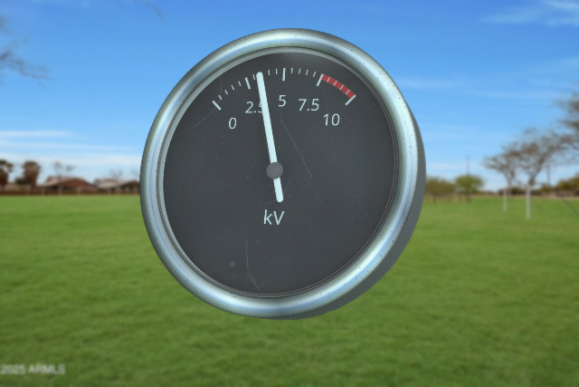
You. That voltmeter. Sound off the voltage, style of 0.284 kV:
3.5 kV
